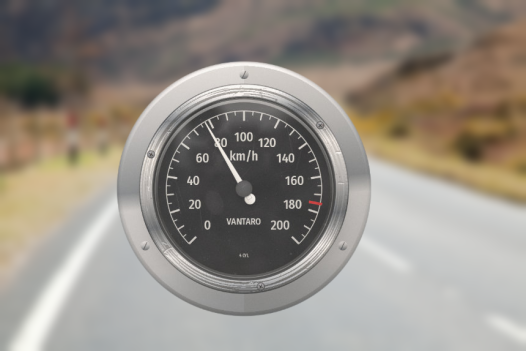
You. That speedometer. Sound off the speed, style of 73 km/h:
77.5 km/h
